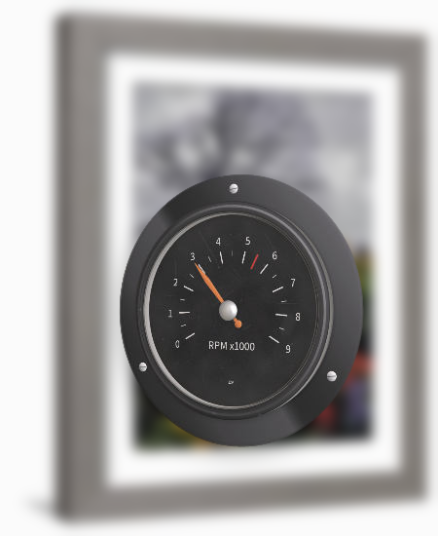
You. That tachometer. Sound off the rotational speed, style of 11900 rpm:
3000 rpm
